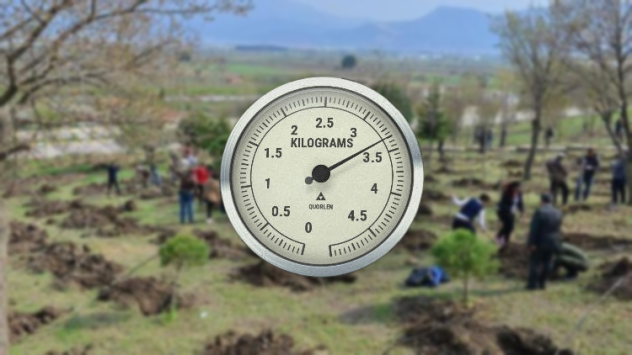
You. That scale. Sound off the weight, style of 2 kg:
3.35 kg
